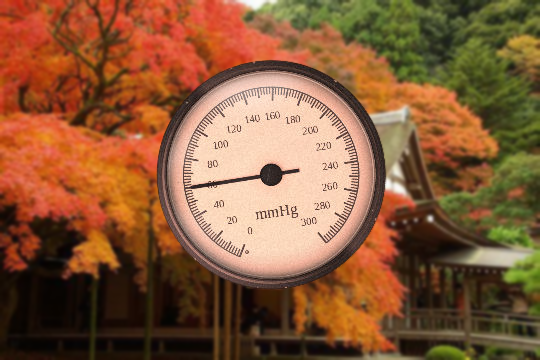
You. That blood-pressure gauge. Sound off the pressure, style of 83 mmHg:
60 mmHg
